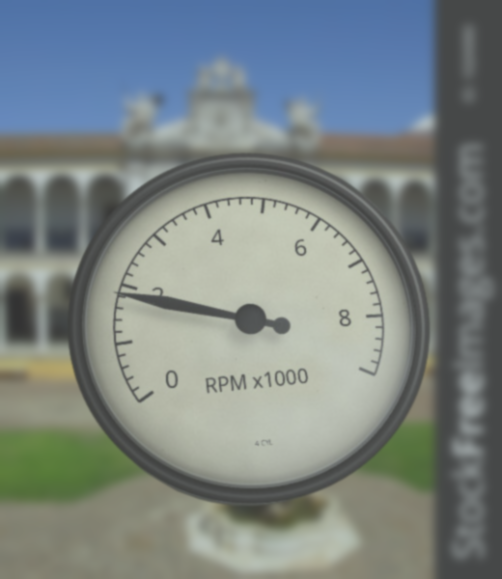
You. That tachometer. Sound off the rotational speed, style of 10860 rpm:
1800 rpm
